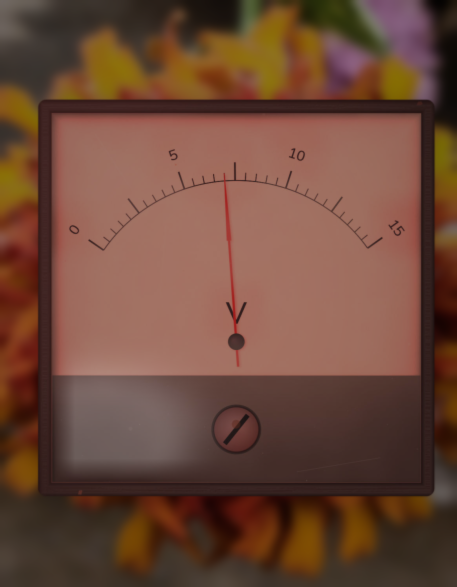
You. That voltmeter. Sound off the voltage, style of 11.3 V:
7 V
